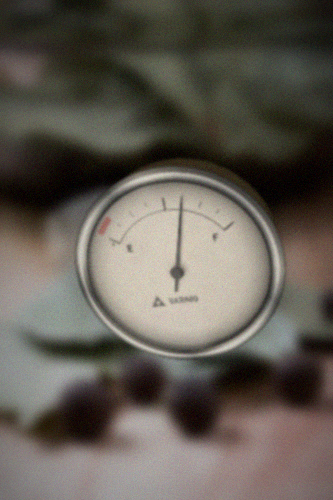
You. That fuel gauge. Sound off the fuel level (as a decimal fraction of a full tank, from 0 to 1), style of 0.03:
0.625
